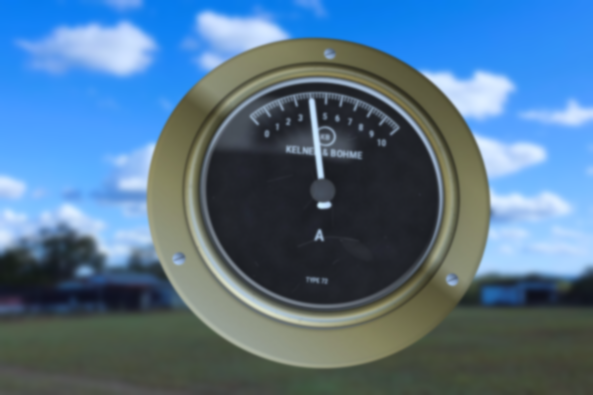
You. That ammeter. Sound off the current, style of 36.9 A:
4 A
